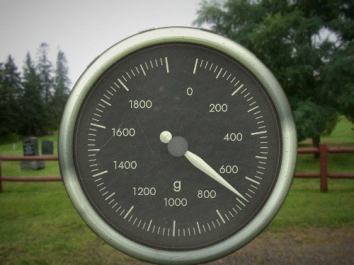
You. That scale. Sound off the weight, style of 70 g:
680 g
